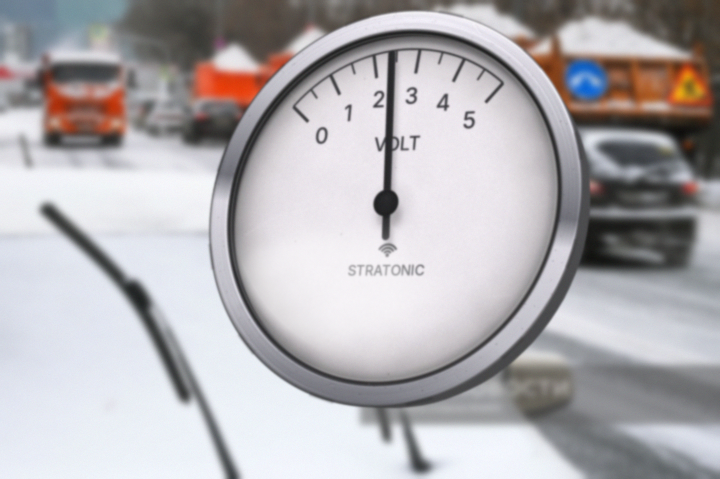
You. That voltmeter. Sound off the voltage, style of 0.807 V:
2.5 V
